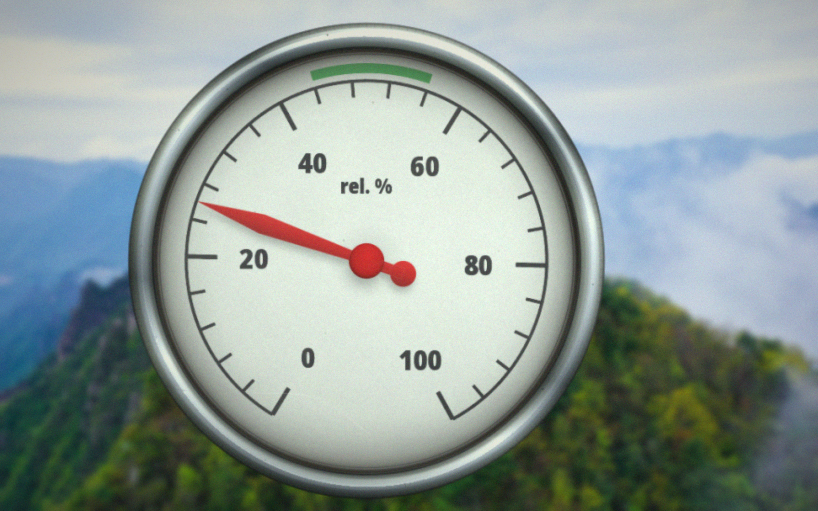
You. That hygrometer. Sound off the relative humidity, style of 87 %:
26 %
